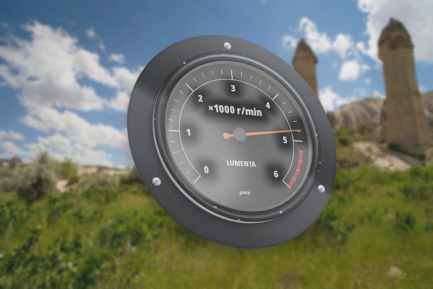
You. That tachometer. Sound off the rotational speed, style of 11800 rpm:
4800 rpm
